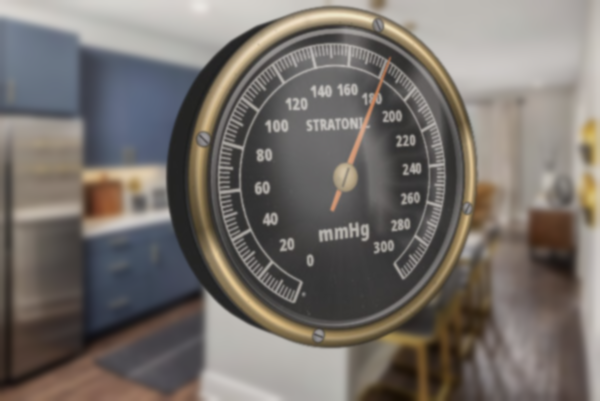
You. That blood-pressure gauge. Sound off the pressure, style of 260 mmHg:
180 mmHg
